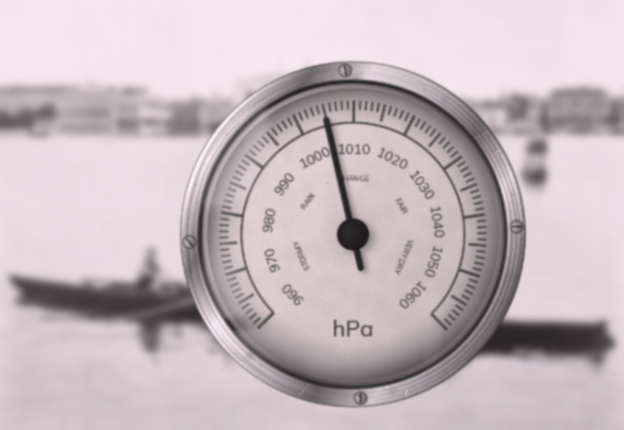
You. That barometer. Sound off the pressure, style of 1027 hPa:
1005 hPa
